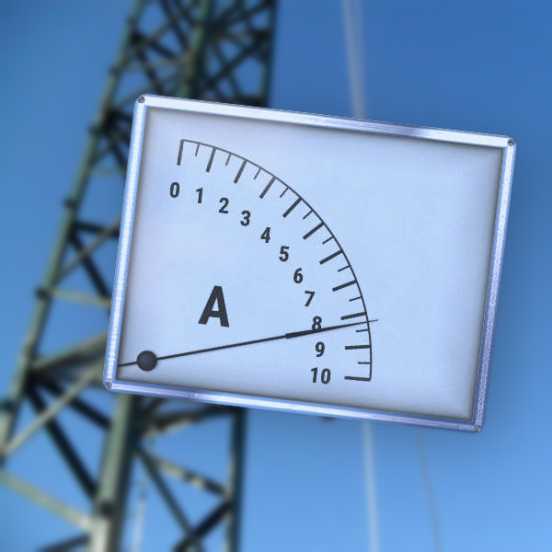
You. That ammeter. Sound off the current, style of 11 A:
8.25 A
